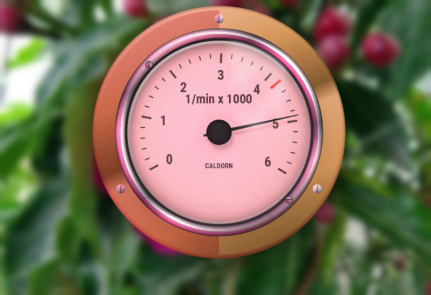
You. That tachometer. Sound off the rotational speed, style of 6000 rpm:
4900 rpm
